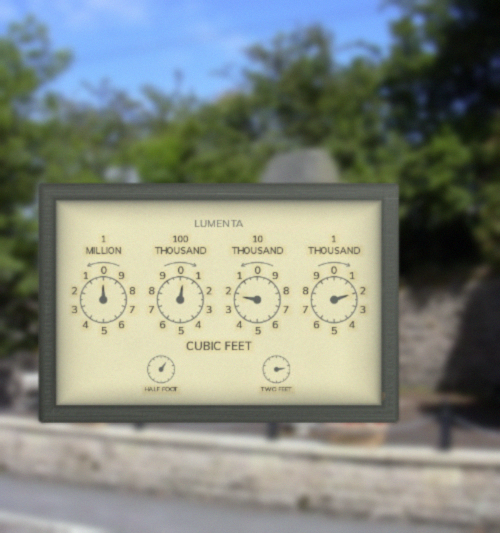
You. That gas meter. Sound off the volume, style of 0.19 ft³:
2200 ft³
